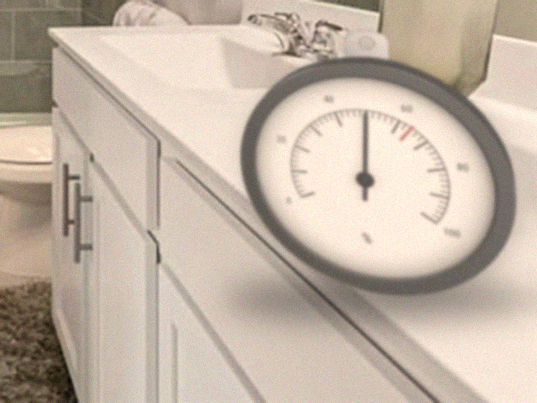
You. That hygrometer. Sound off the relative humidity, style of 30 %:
50 %
